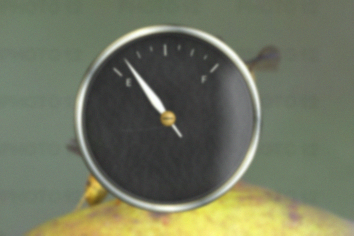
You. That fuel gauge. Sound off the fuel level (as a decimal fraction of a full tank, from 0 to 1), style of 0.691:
0.125
